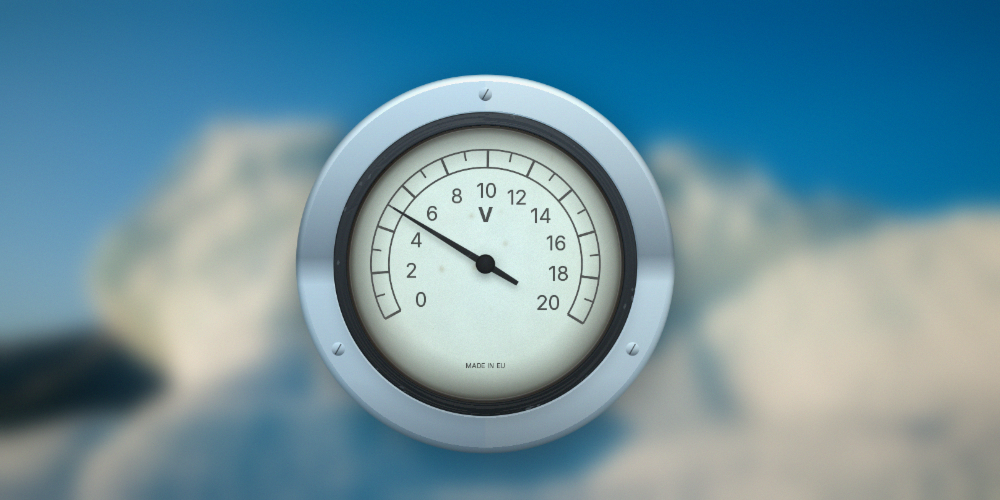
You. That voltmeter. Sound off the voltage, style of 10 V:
5 V
